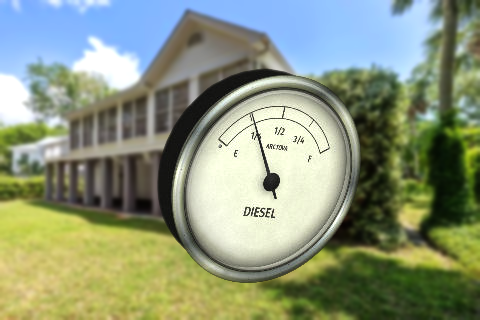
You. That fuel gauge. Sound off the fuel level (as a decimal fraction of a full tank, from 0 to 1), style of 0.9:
0.25
